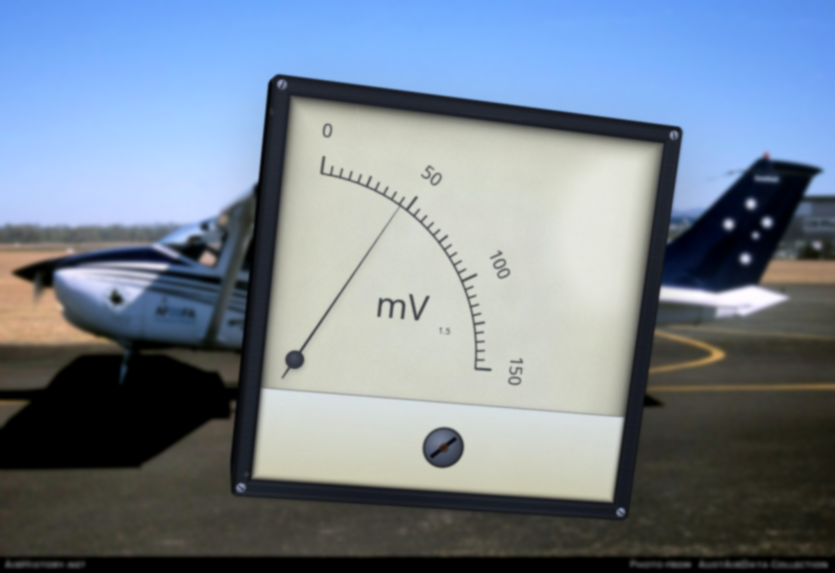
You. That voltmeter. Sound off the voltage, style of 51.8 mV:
45 mV
